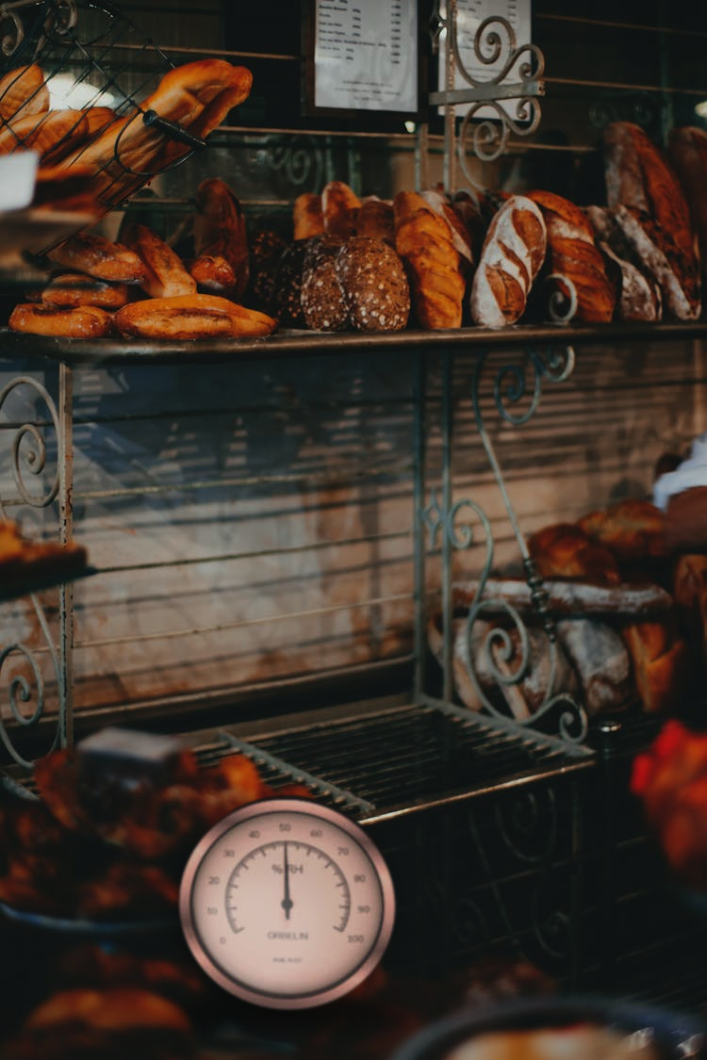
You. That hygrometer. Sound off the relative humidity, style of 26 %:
50 %
